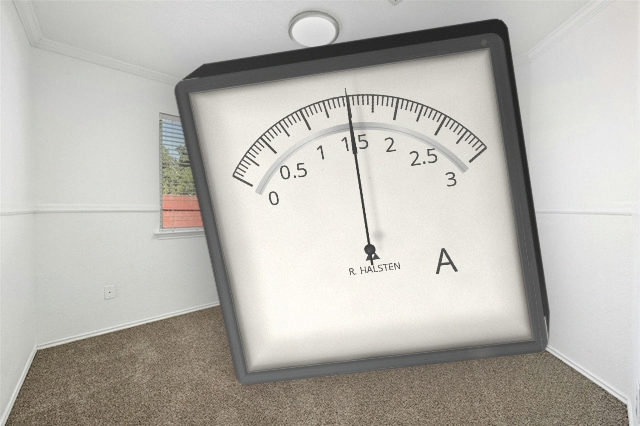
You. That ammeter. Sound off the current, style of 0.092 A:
1.5 A
